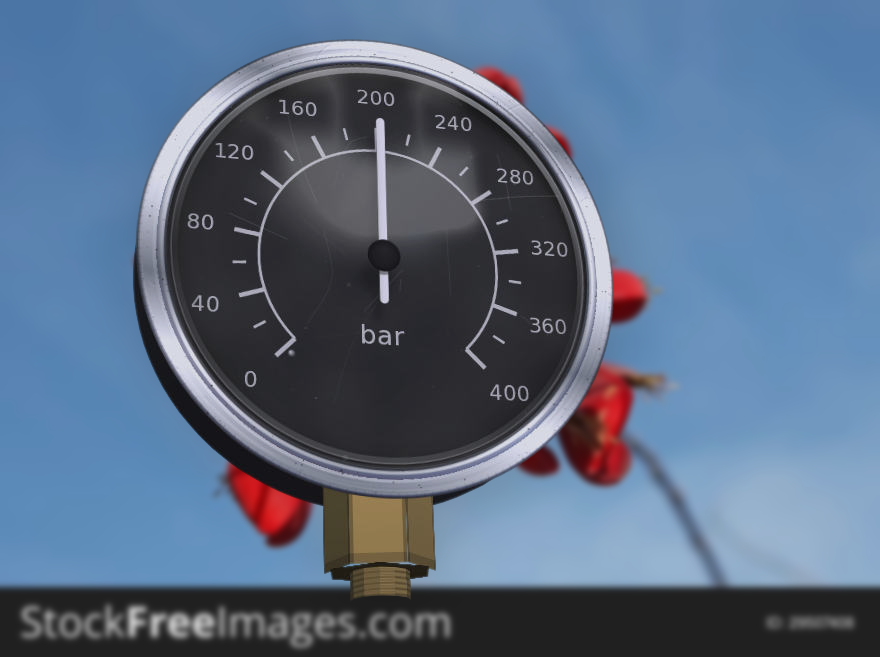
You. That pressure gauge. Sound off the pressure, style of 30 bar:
200 bar
